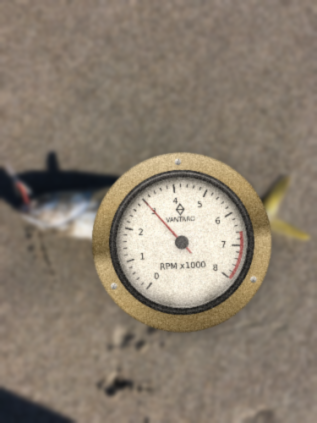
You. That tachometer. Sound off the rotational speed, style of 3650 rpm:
3000 rpm
